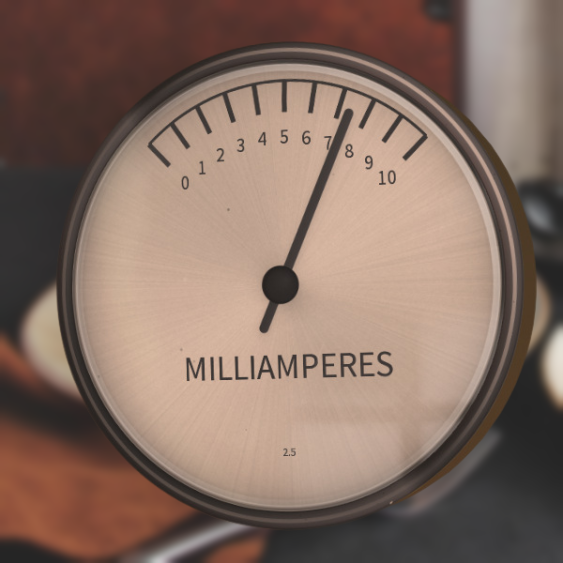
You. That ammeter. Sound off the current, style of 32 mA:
7.5 mA
